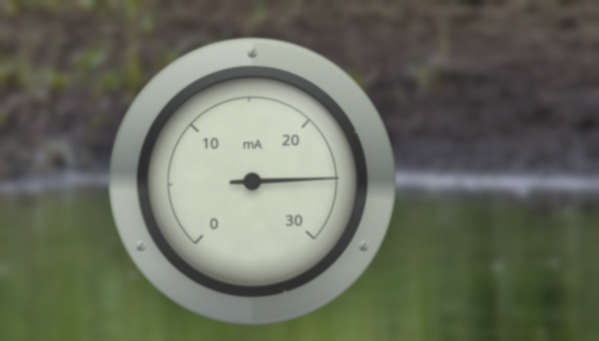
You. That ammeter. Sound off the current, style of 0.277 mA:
25 mA
